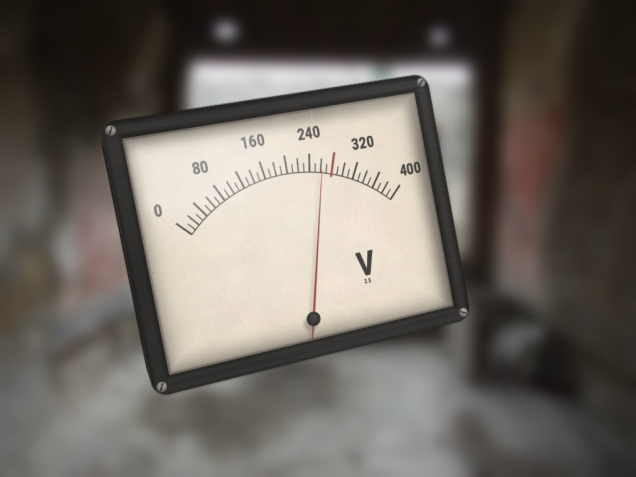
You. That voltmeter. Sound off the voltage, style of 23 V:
260 V
